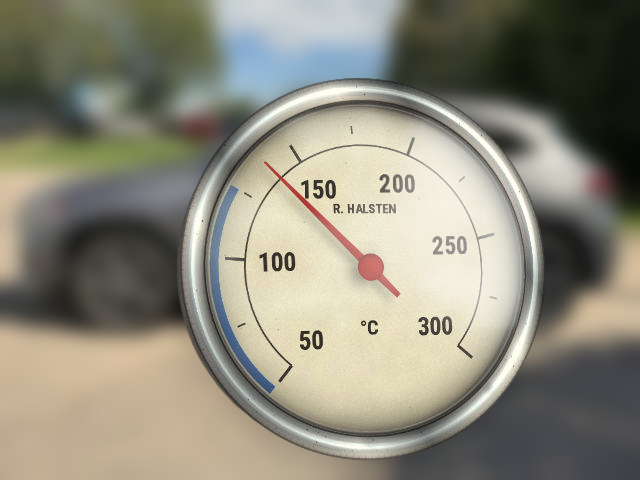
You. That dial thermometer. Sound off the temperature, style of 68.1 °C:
137.5 °C
